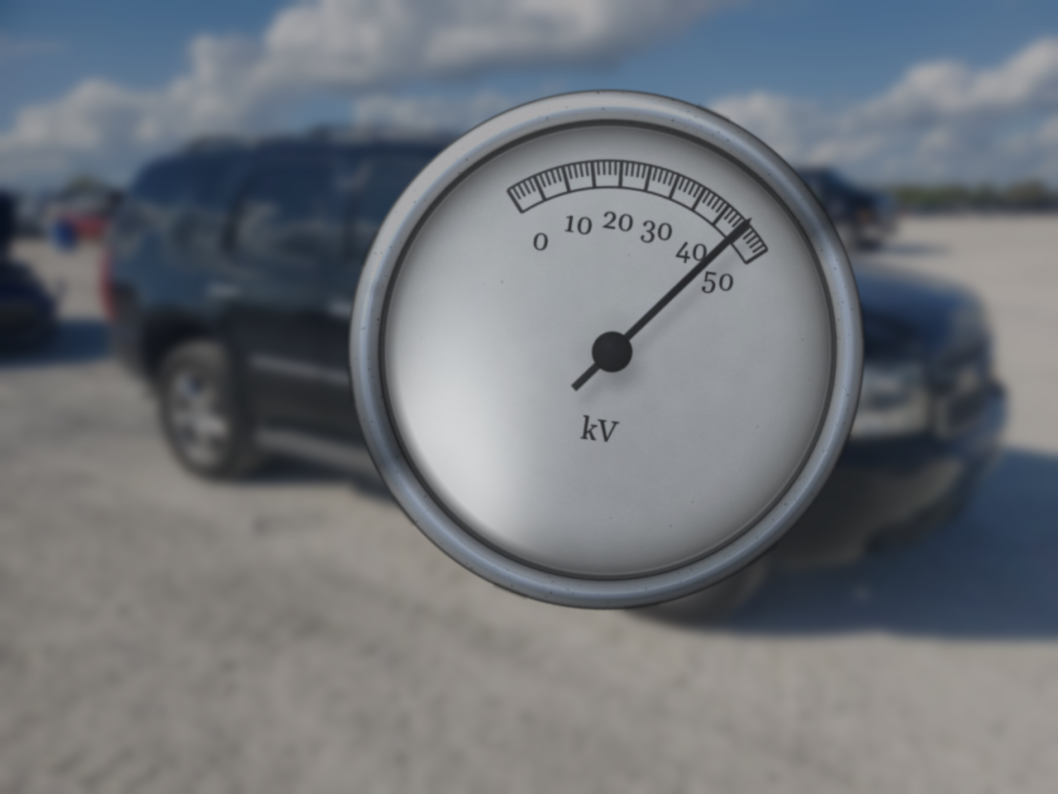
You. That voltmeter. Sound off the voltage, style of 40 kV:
44 kV
